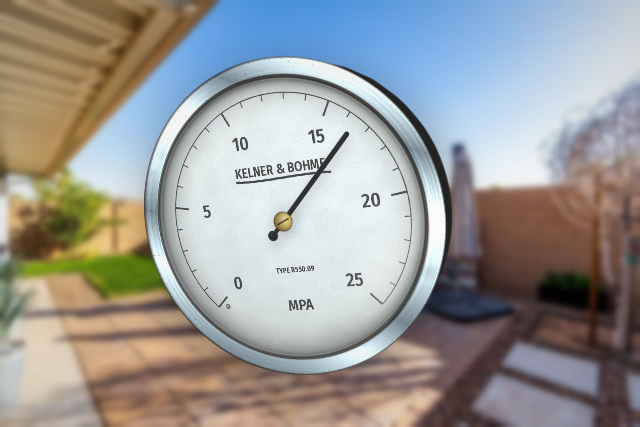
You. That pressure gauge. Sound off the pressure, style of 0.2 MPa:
16.5 MPa
